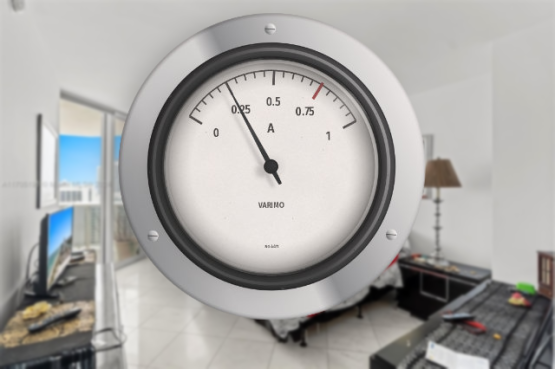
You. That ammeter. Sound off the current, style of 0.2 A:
0.25 A
